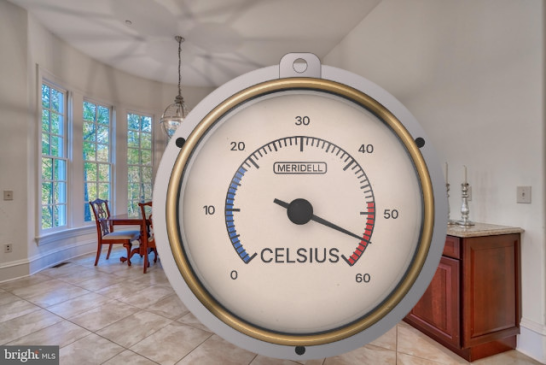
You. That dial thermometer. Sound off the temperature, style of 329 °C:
55 °C
